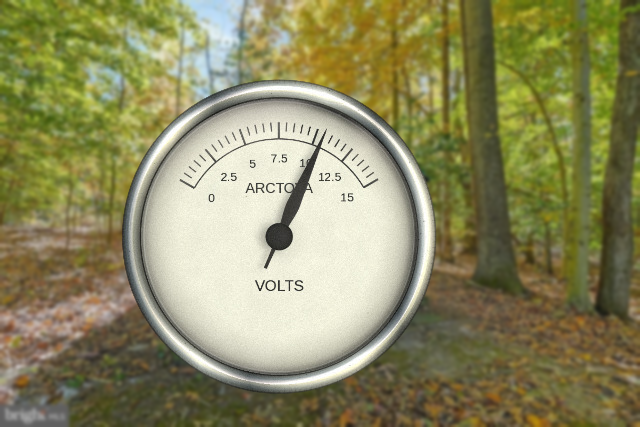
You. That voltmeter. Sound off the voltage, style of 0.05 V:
10.5 V
